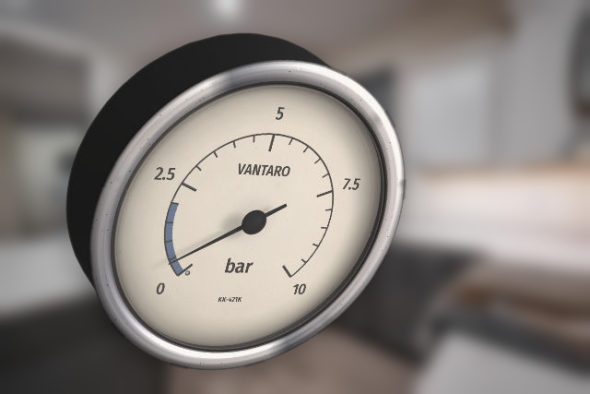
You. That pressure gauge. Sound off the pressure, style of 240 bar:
0.5 bar
